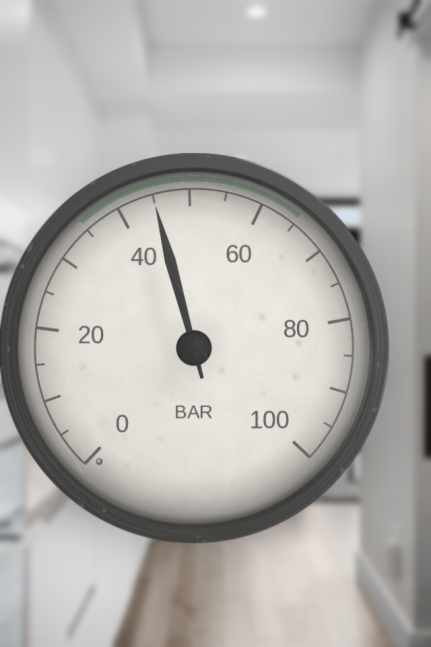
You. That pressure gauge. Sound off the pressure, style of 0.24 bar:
45 bar
